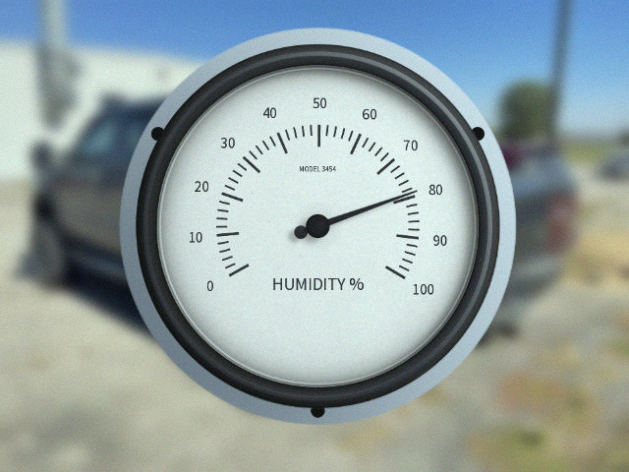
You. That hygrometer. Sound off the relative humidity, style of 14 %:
79 %
